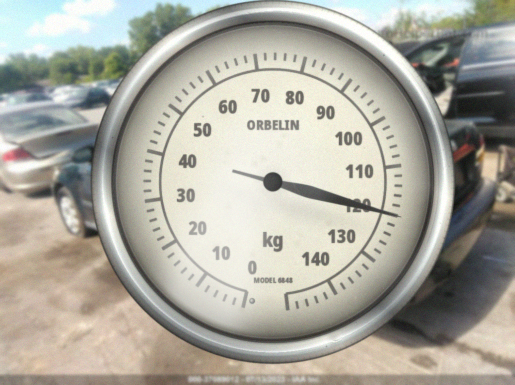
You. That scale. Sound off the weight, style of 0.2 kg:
120 kg
